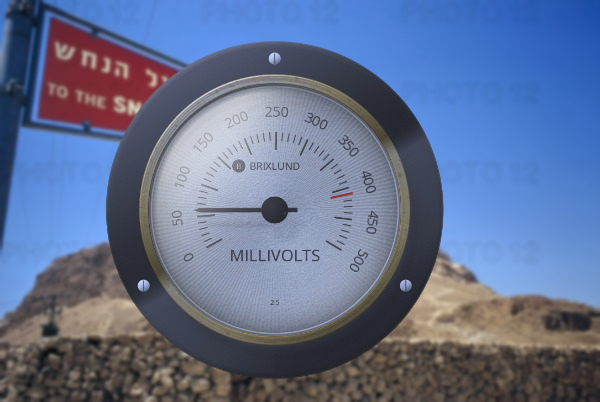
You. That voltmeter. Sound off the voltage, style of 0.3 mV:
60 mV
